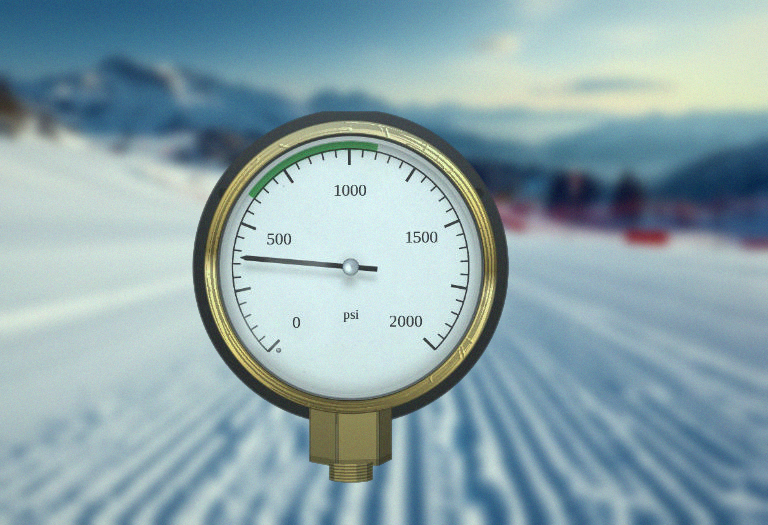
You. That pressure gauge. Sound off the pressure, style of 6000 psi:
375 psi
